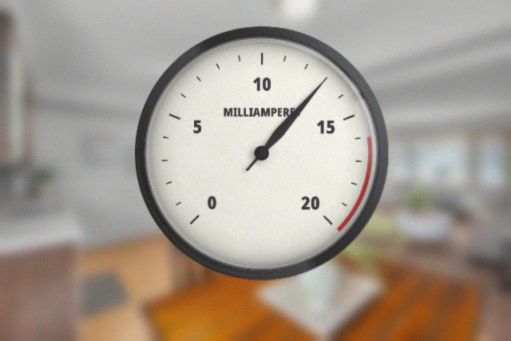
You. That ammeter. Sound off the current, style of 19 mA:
13 mA
